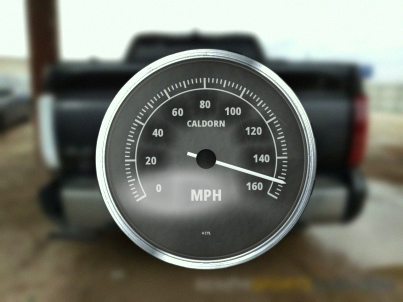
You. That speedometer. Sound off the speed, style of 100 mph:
152 mph
